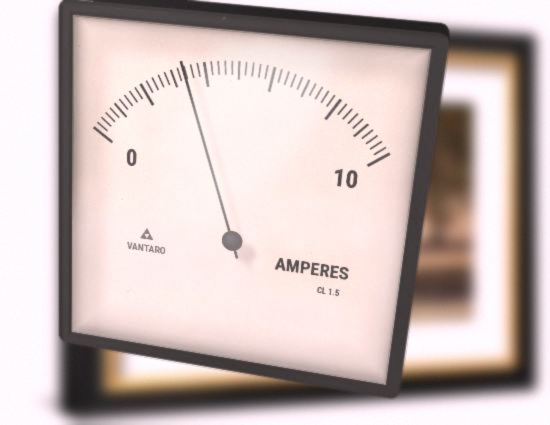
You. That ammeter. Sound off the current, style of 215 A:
3.4 A
